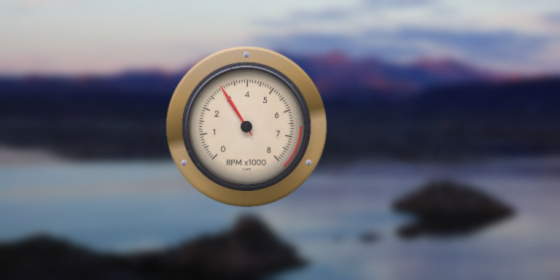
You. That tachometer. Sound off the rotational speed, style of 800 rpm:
3000 rpm
